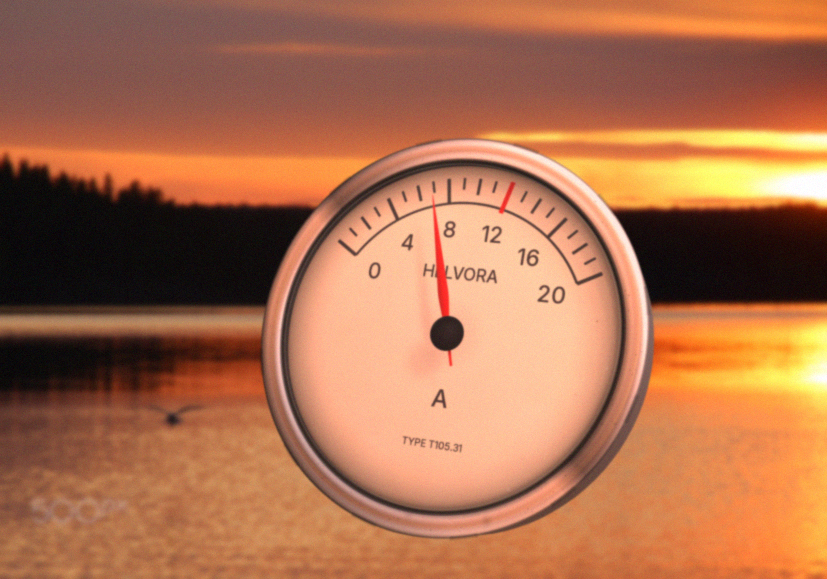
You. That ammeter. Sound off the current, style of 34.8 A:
7 A
